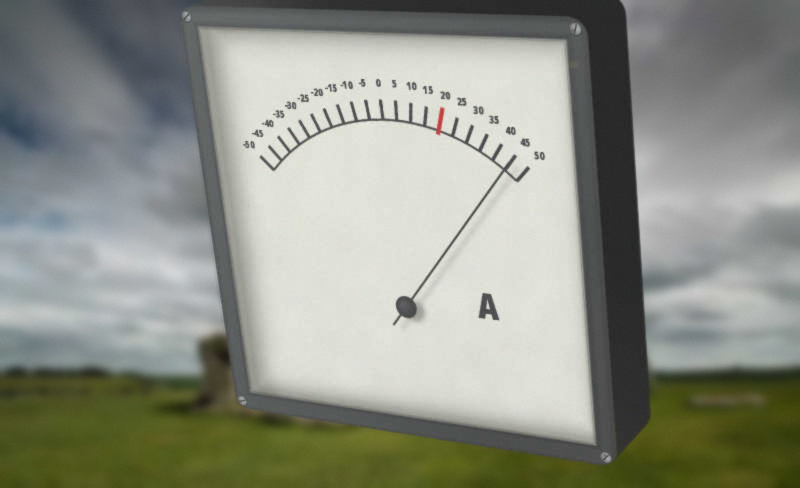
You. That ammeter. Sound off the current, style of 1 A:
45 A
